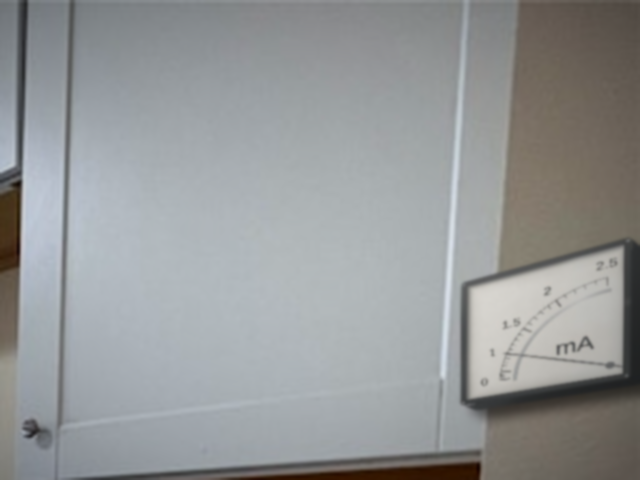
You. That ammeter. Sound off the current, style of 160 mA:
1 mA
